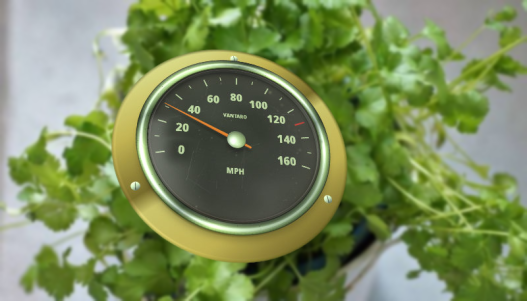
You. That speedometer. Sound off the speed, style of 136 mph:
30 mph
